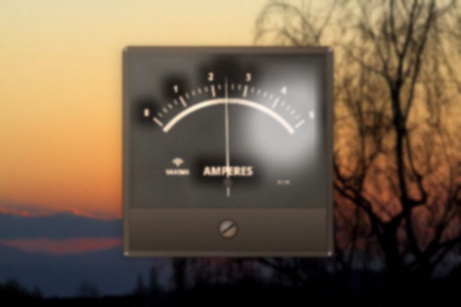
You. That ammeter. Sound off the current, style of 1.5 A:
2.4 A
